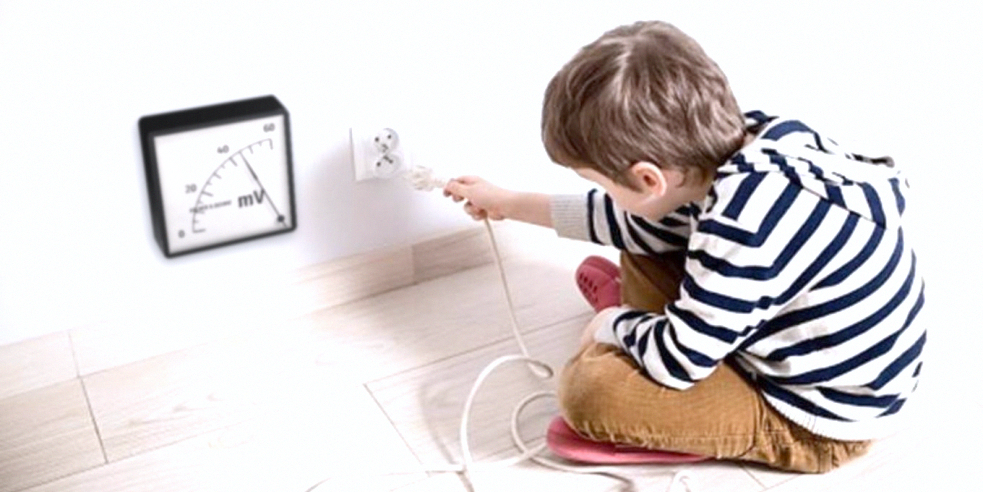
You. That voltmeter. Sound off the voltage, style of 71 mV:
45 mV
